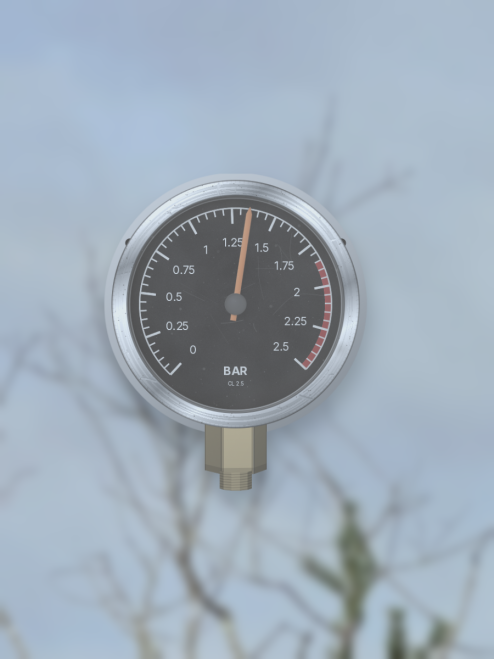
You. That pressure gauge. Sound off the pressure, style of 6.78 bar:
1.35 bar
